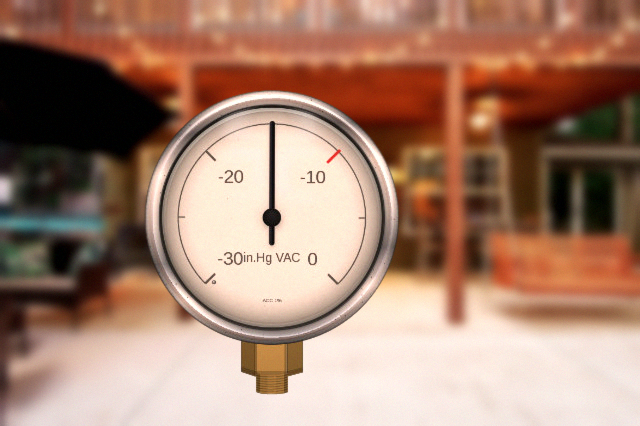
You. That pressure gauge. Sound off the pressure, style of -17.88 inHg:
-15 inHg
